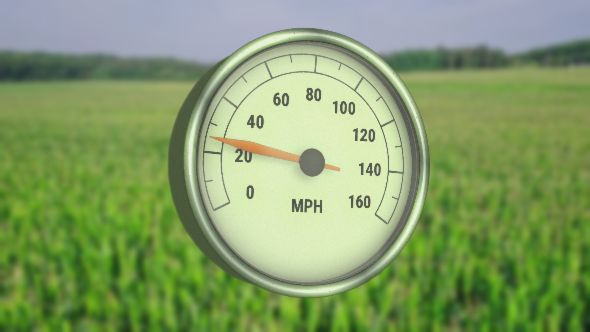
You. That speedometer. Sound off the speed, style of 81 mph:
25 mph
